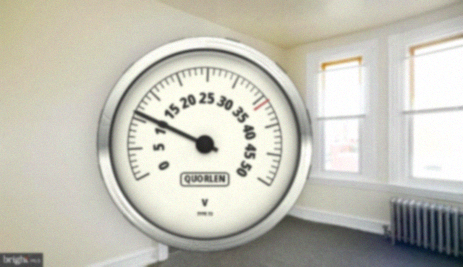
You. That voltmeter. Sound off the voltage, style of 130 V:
11 V
